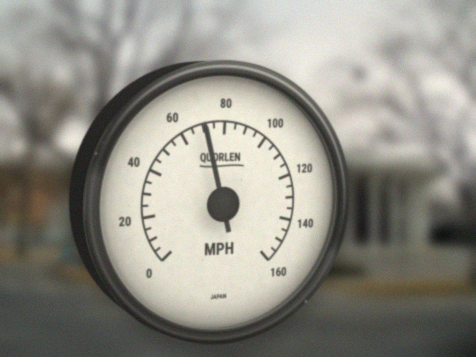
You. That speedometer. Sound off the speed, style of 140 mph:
70 mph
